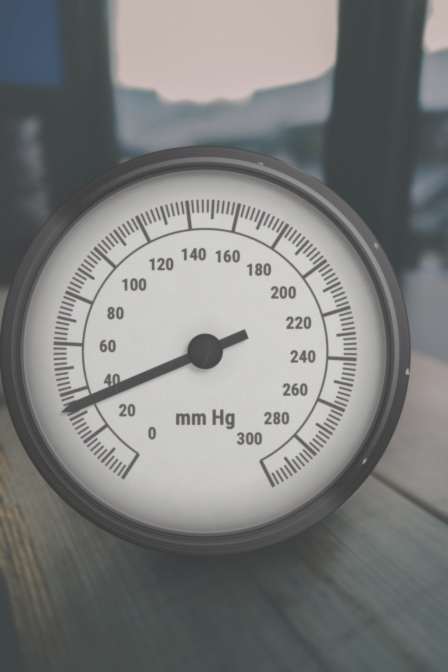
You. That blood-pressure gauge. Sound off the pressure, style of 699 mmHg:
34 mmHg
